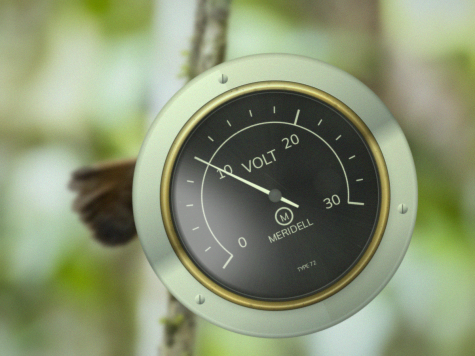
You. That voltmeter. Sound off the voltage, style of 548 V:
10 V
